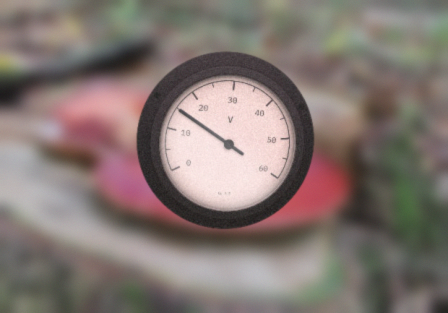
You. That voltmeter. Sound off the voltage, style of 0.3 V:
15 V
